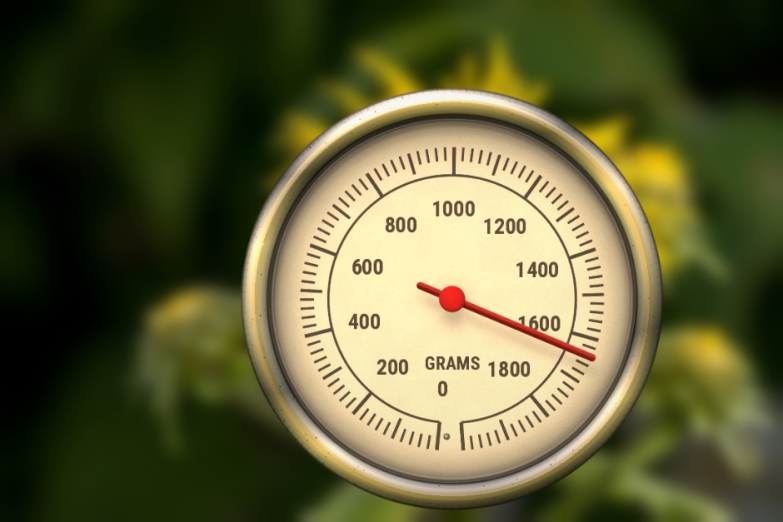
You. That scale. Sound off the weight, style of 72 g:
1640 g
